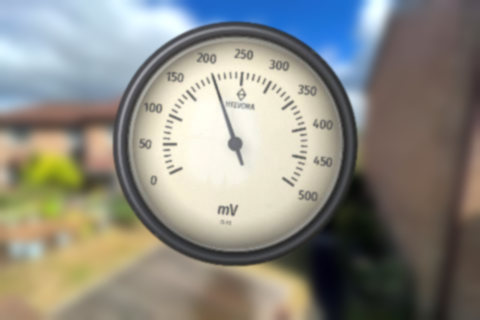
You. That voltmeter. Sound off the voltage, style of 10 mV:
200 mV
